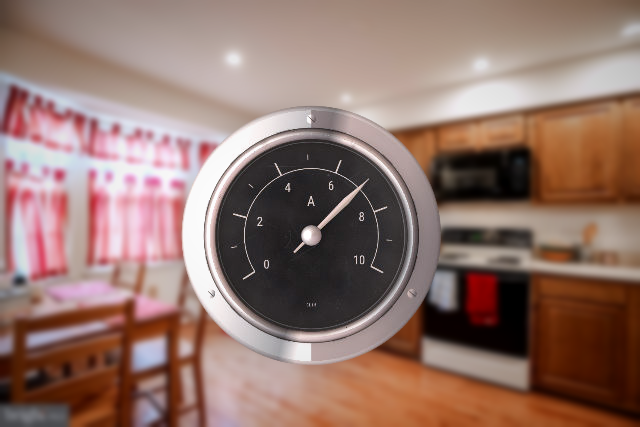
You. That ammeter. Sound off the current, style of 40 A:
7 A
